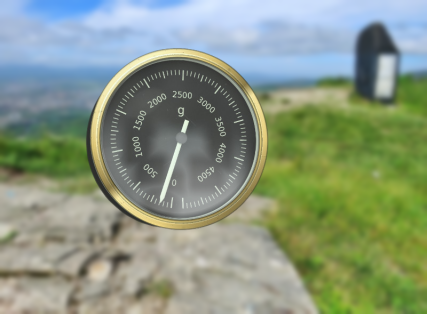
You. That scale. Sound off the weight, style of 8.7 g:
150 g
